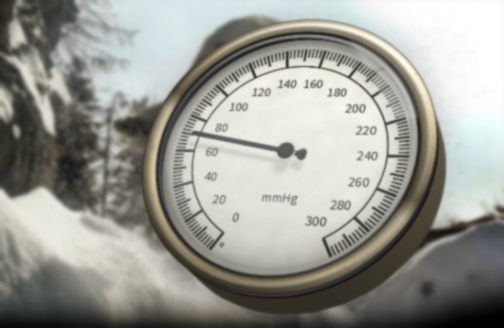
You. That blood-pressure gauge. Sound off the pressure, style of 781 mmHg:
70 mmHg
